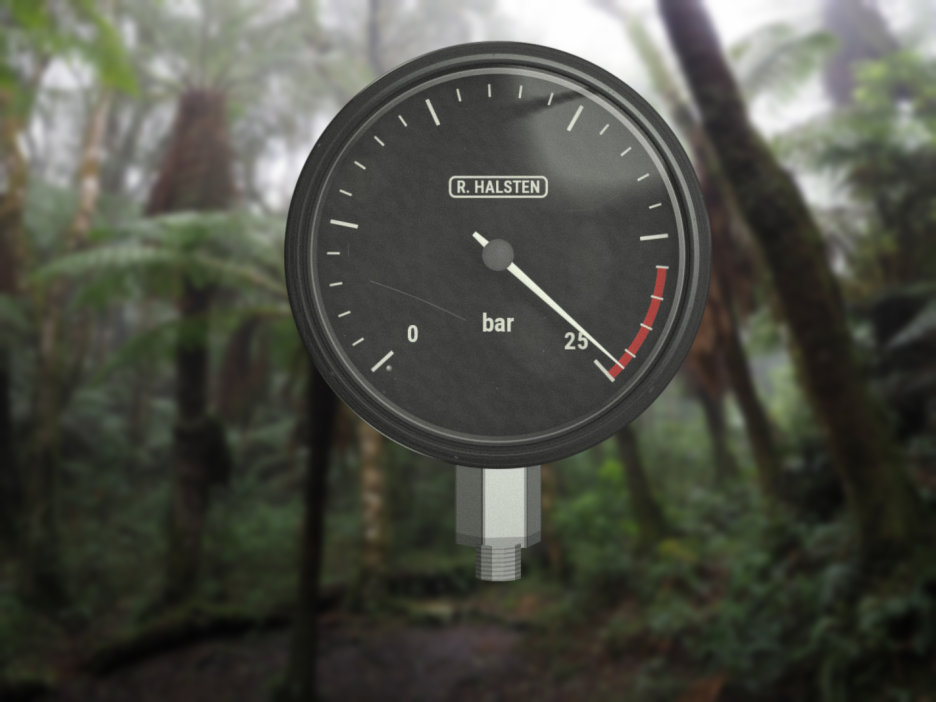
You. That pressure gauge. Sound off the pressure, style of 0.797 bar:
24.5 bar
